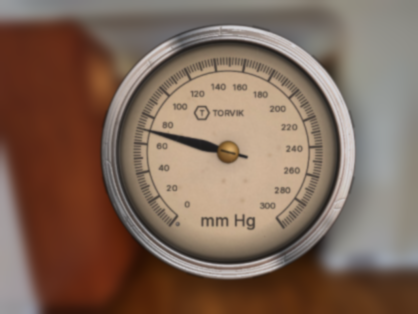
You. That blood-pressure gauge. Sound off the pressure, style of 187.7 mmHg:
70 mmHg
